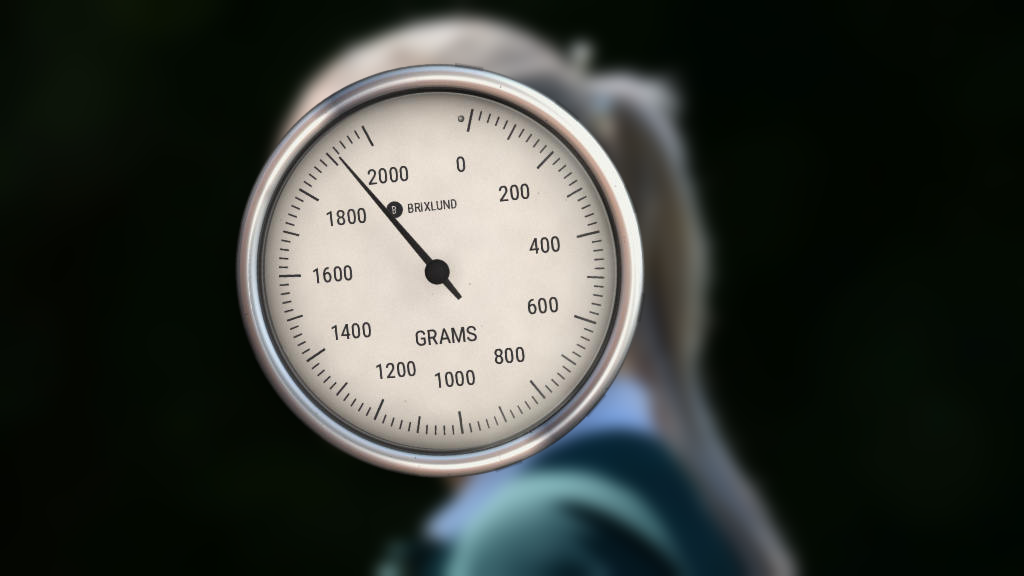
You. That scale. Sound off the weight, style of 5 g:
1920 g
